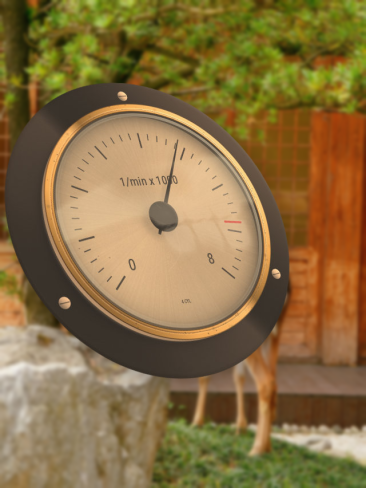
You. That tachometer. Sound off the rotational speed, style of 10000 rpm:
4800 rpm
